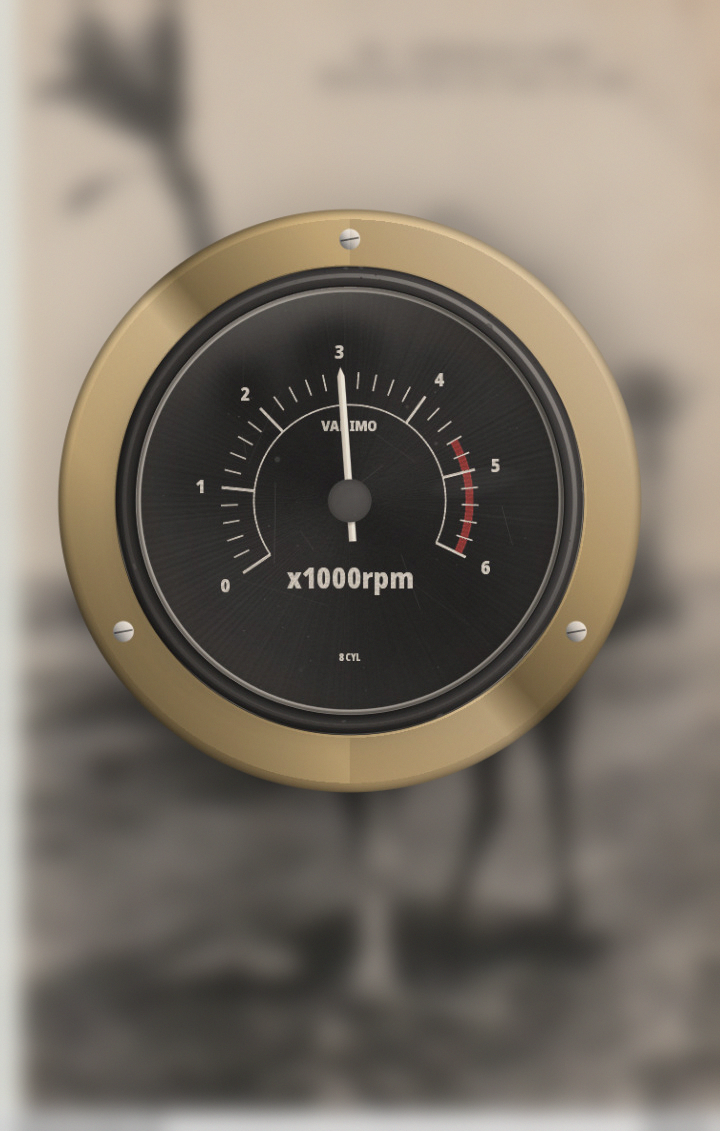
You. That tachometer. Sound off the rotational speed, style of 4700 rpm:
3000 rpm
